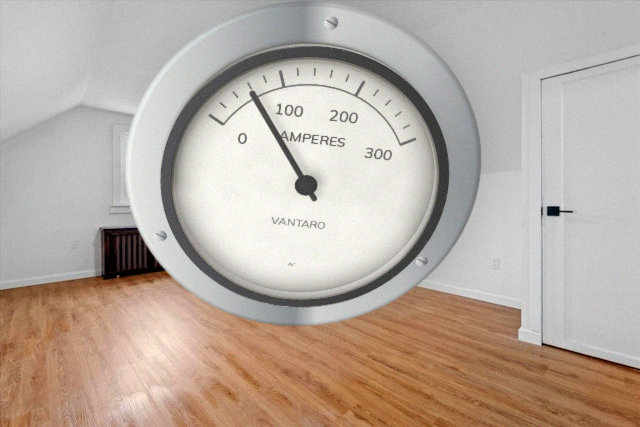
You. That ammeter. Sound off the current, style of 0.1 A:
60 A
